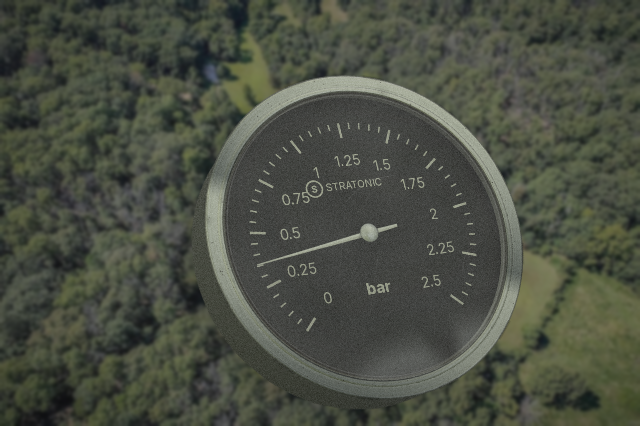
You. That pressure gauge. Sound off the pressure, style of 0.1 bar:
0.35 bar
